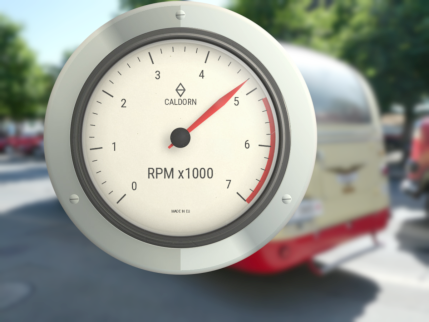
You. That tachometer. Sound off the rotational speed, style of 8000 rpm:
4800 rpm
